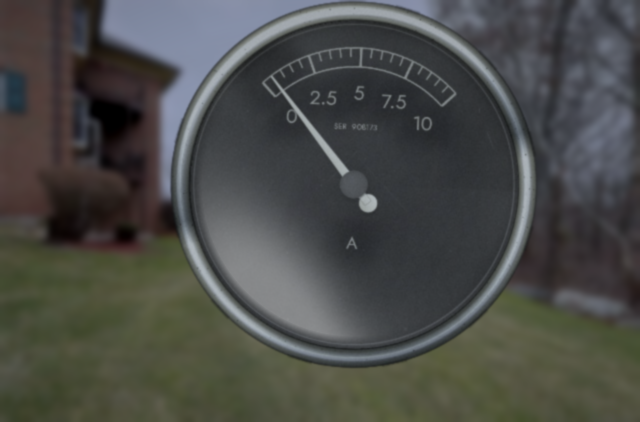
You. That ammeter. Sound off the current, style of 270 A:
0.5 A
